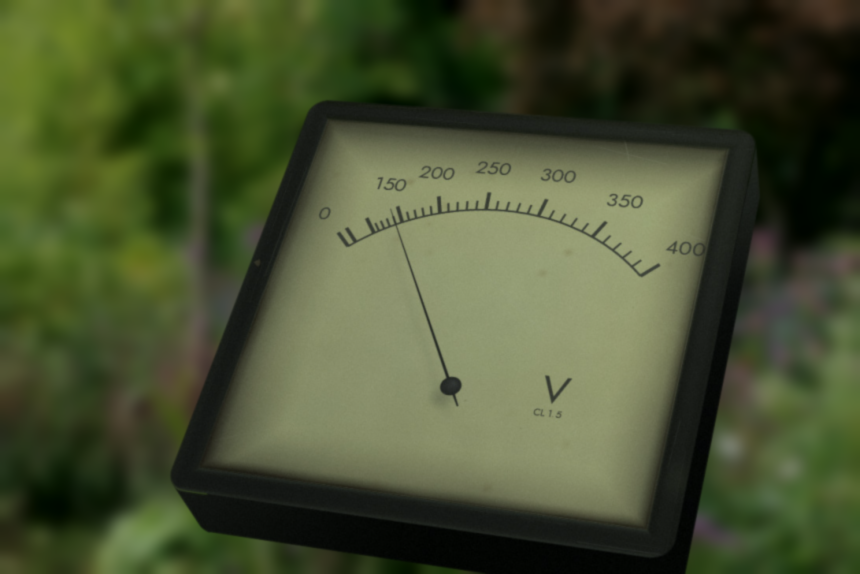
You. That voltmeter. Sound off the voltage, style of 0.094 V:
140 V
